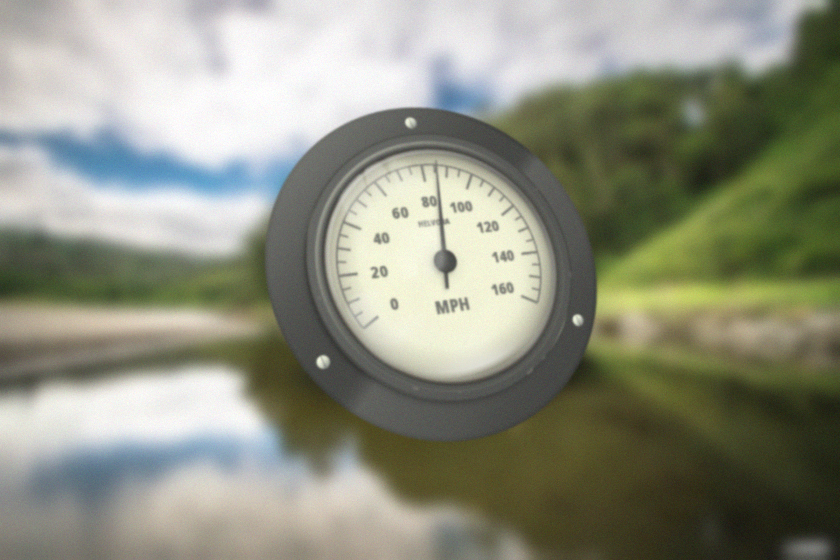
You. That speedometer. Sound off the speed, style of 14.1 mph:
85 mph
